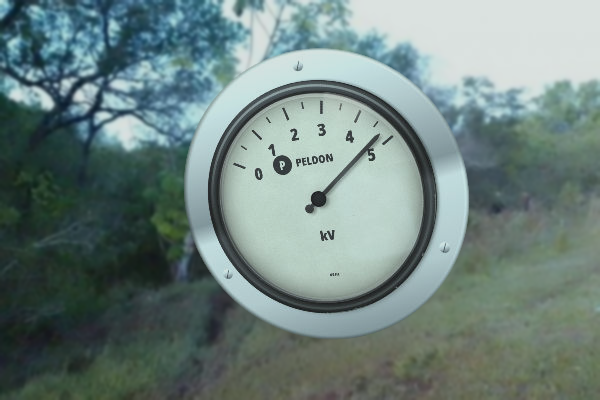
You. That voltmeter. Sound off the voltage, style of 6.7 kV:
4.75 kV
